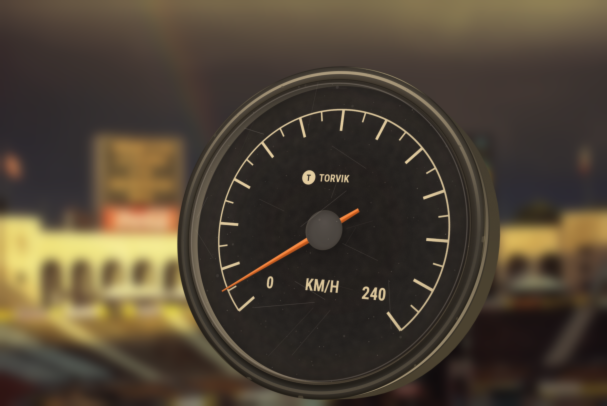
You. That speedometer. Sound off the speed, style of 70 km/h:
10 km/h
